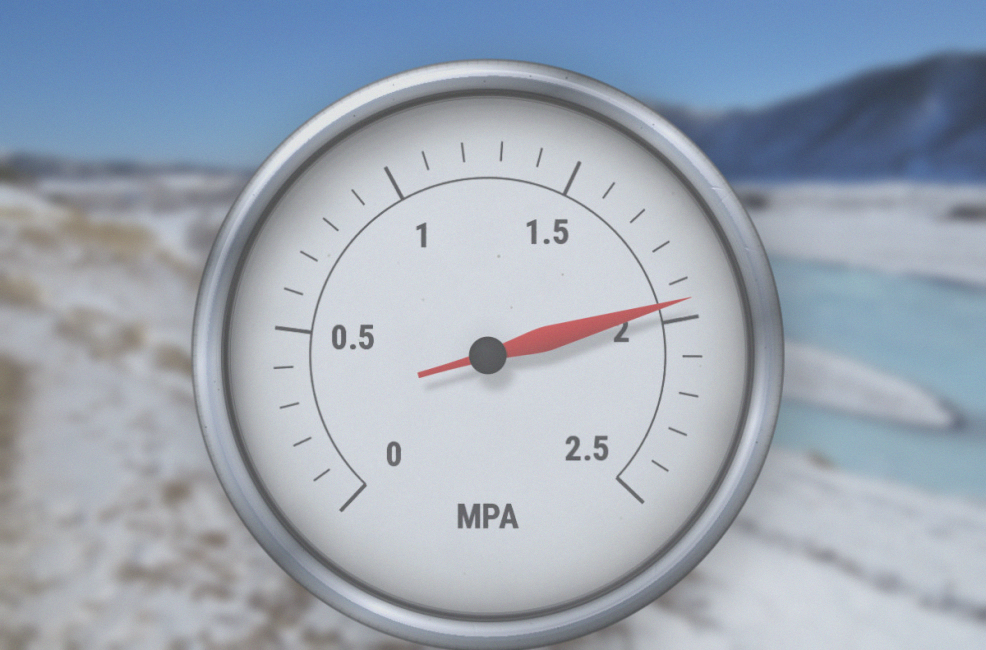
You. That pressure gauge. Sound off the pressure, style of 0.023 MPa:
1.95 MPa
